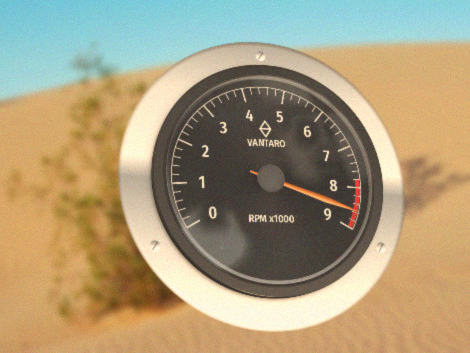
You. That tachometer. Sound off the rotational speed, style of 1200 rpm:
8600 rpm
